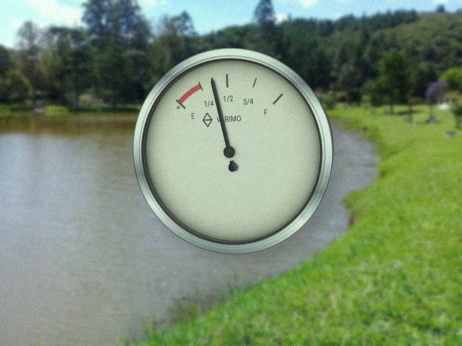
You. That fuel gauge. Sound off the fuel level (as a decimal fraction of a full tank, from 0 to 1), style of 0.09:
0.375
